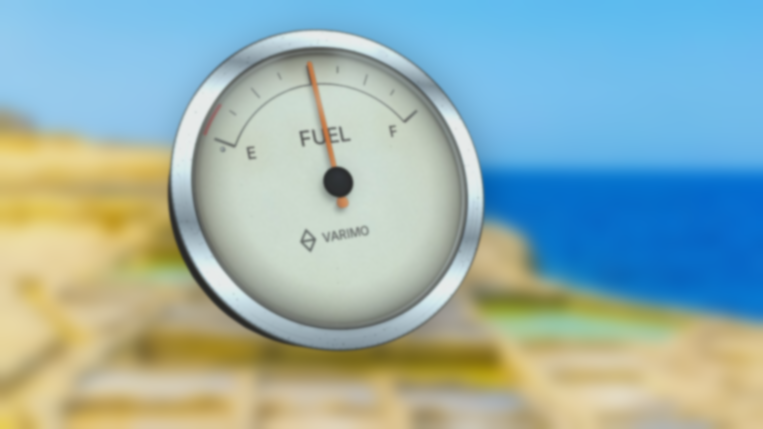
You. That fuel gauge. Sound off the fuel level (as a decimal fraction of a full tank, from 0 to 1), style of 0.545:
0.5
